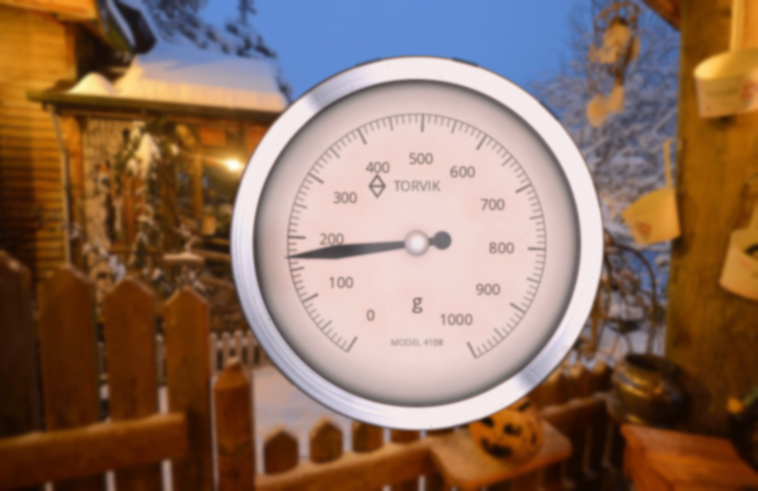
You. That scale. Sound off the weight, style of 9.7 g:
170 g
